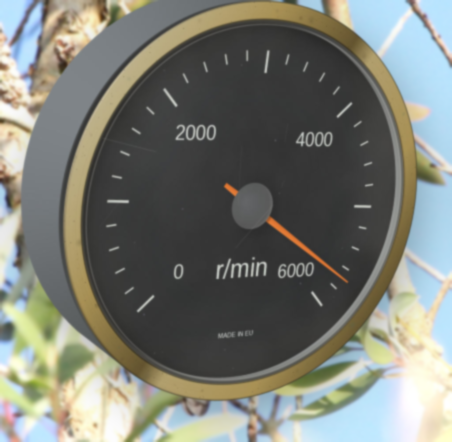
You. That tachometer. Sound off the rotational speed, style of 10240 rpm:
5700 rpm
